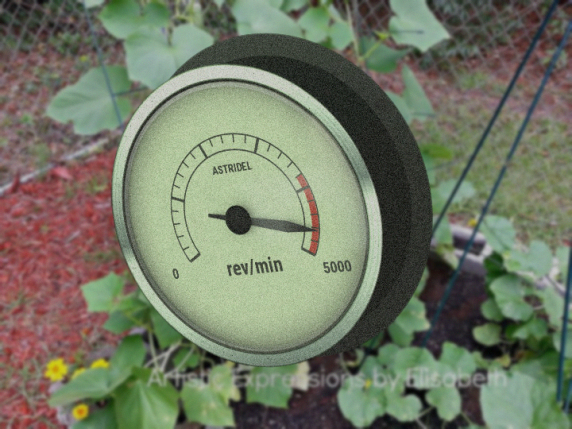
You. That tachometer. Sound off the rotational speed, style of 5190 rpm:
4600 rpm
